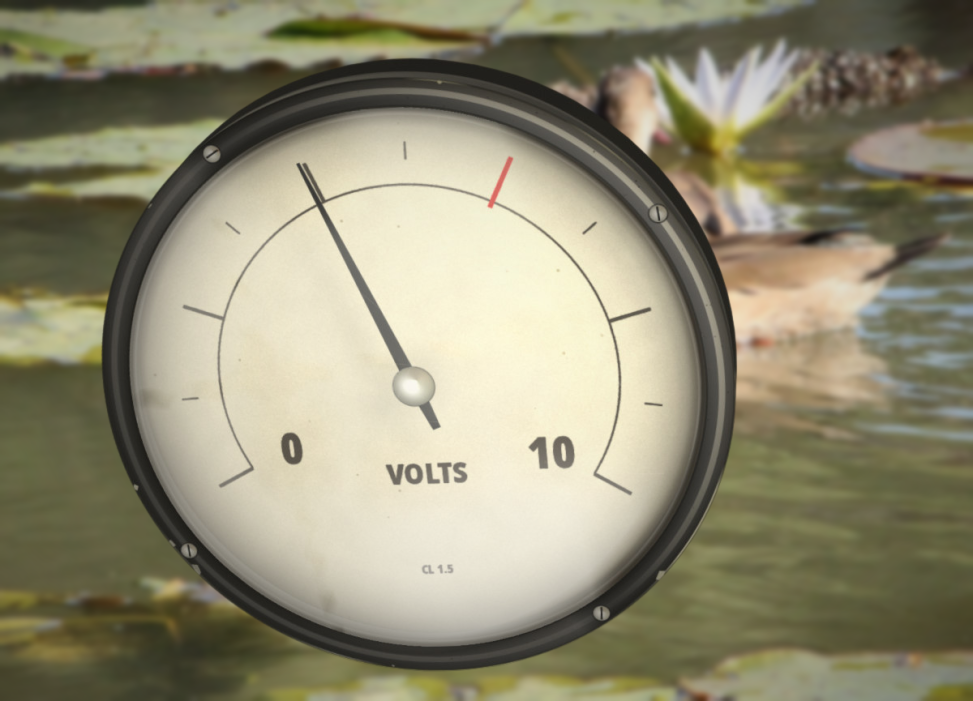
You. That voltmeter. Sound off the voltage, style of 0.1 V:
4 V
